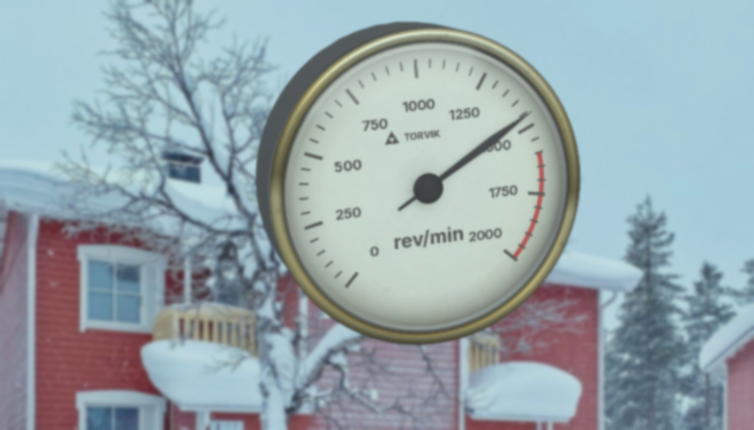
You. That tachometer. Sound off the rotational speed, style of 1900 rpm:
1450 rpm
